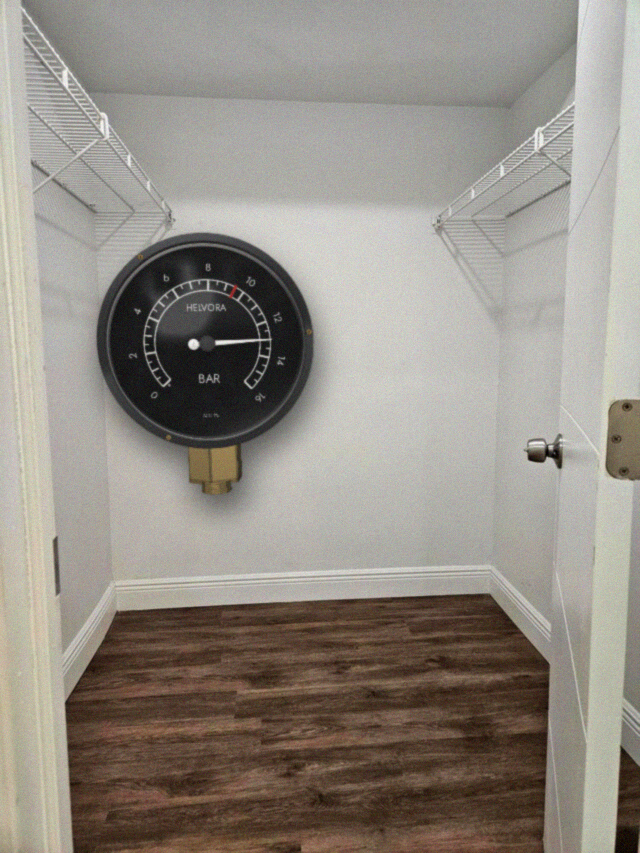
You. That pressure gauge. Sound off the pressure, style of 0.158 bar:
13 bar
